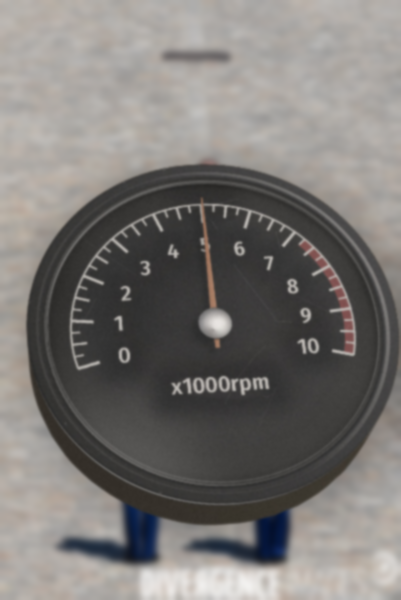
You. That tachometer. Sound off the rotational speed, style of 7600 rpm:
5000 rpm
